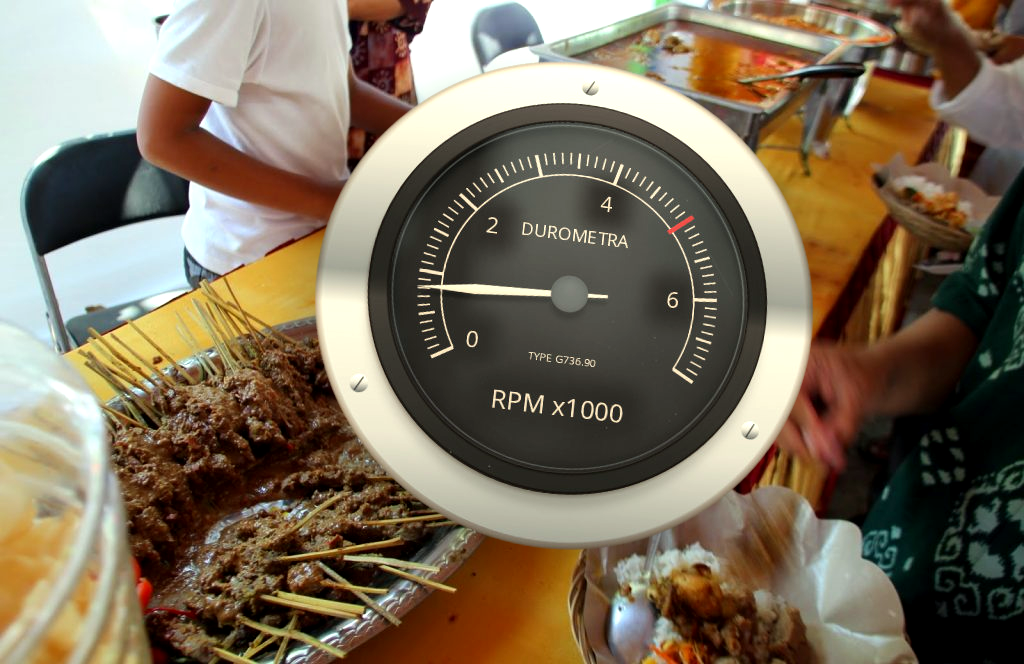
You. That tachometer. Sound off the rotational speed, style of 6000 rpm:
800 rpm
